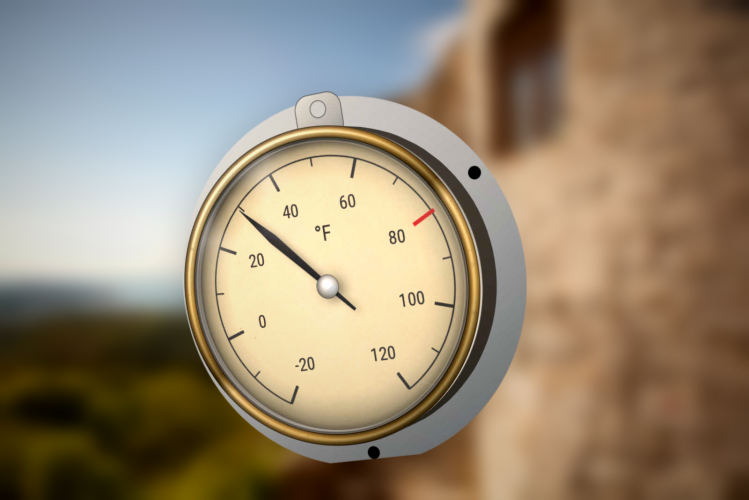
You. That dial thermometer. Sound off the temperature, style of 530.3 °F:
30 °F
